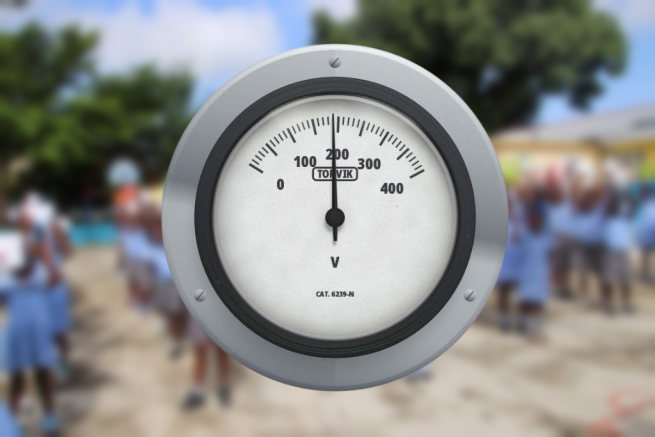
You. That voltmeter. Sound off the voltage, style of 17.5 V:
190 V
